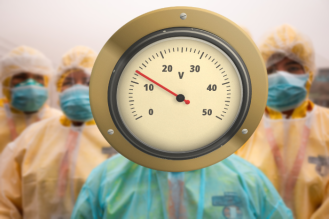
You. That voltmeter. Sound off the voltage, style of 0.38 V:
13 V
